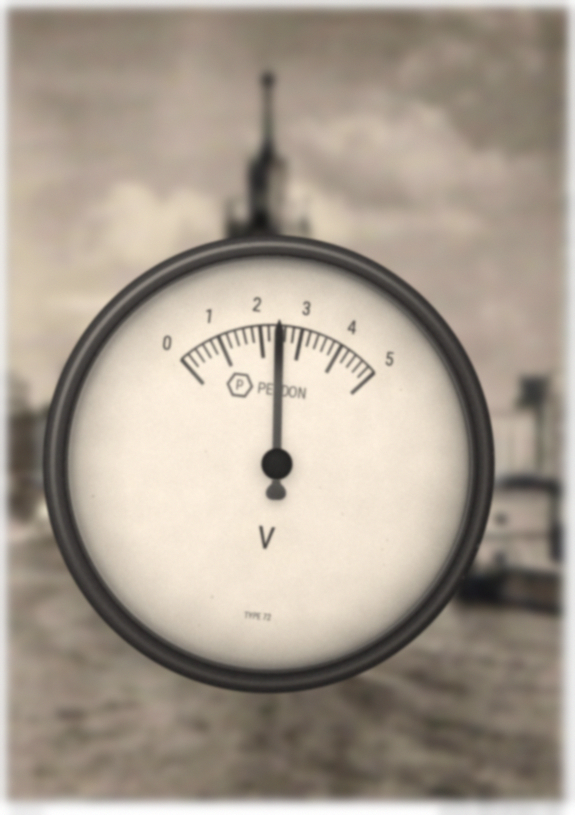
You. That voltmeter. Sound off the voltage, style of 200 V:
2.4 V
